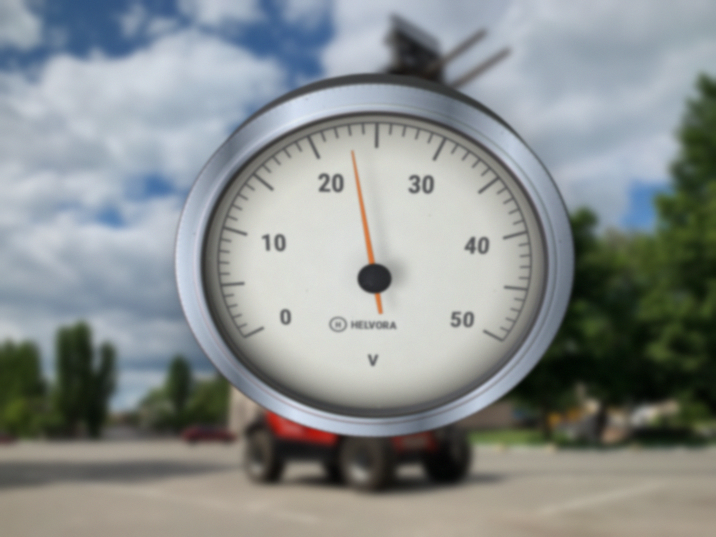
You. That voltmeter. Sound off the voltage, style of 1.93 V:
23 V
